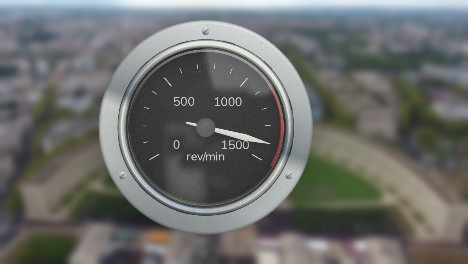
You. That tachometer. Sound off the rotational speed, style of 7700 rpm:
1400 rpm
